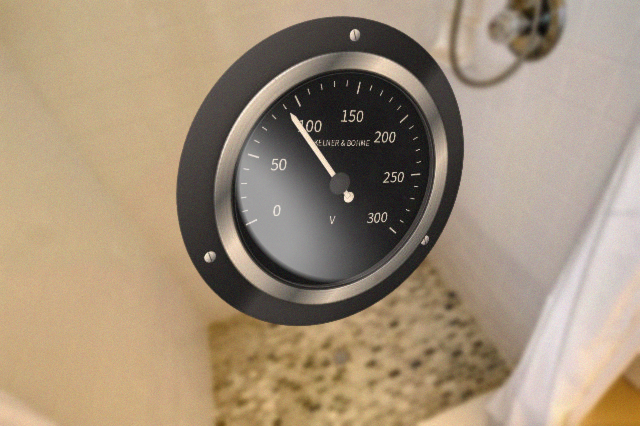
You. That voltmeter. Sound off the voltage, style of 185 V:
90 V
